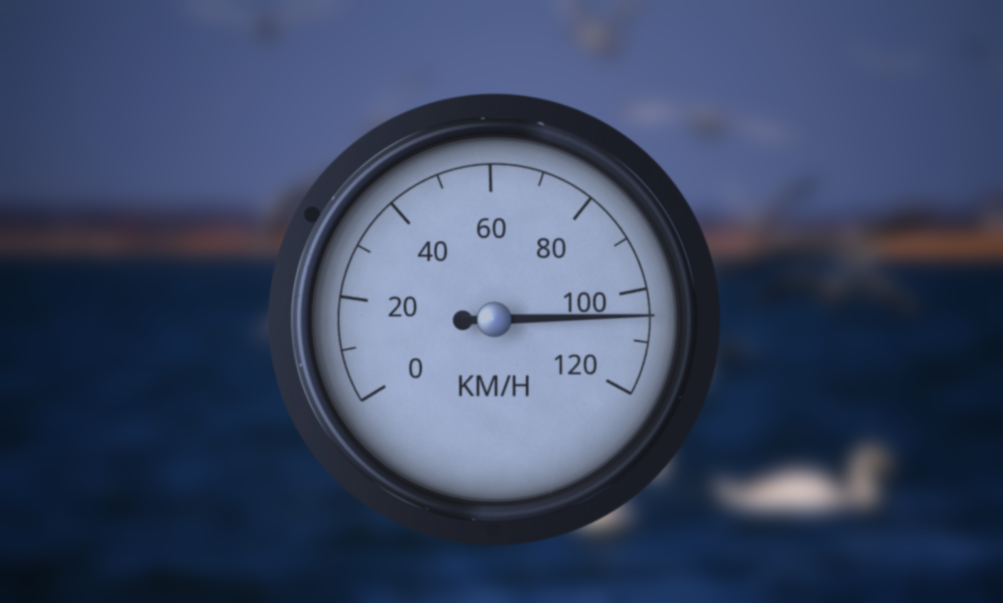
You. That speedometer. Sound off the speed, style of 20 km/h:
105 km/h
